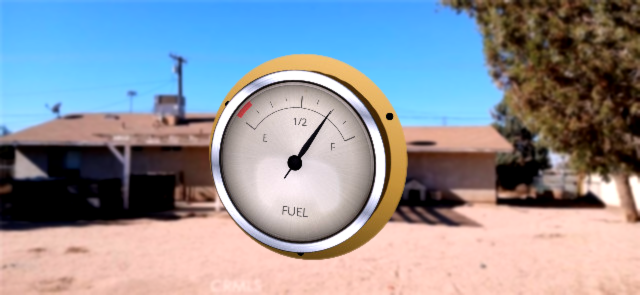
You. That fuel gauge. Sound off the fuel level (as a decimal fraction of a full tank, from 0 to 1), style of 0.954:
0.75
